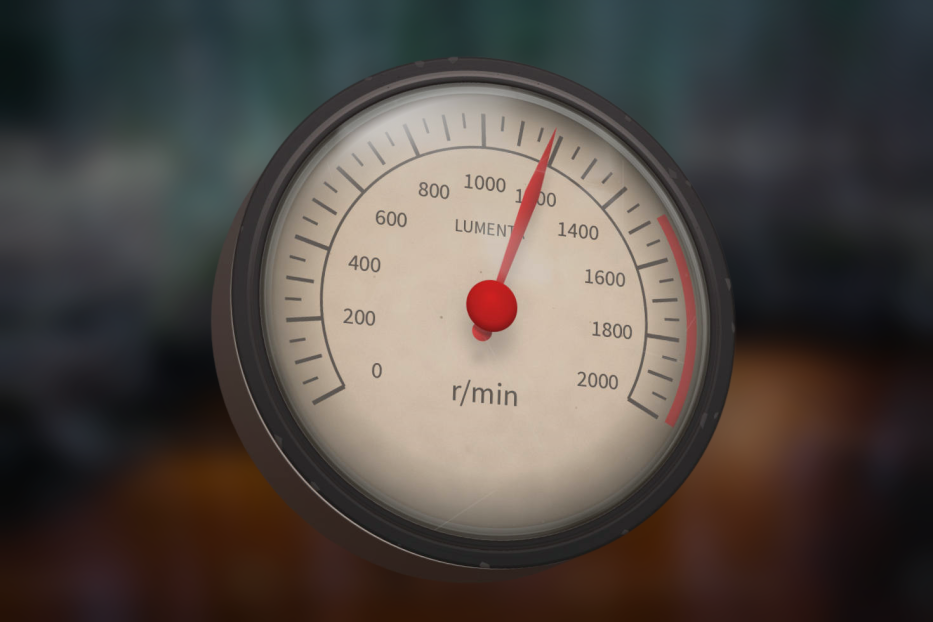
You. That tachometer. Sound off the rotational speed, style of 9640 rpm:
1175 rpm
